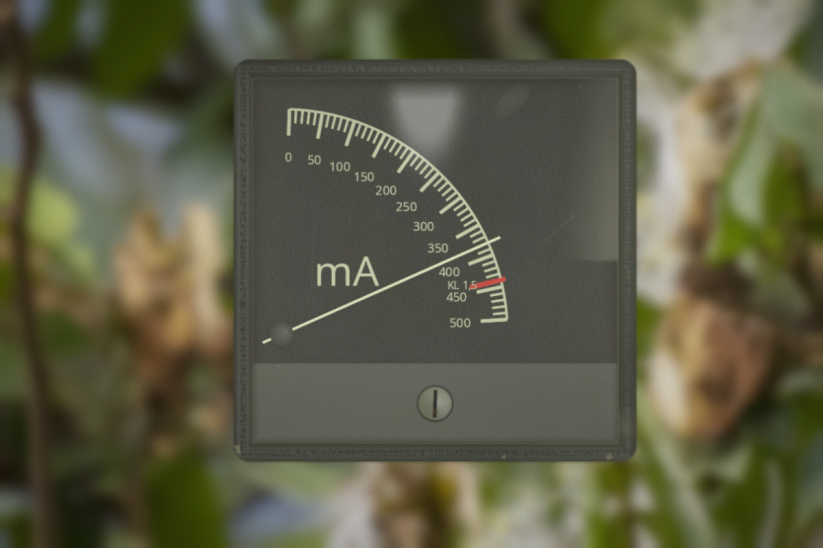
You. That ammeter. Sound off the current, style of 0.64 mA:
380 mA
